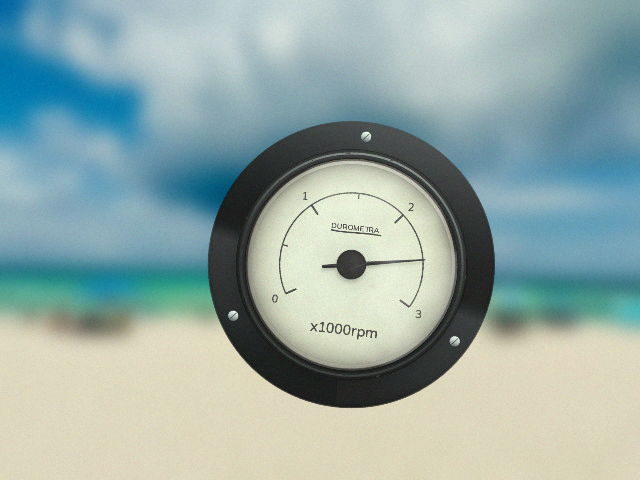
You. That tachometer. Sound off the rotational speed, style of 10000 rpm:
2500 rpm
